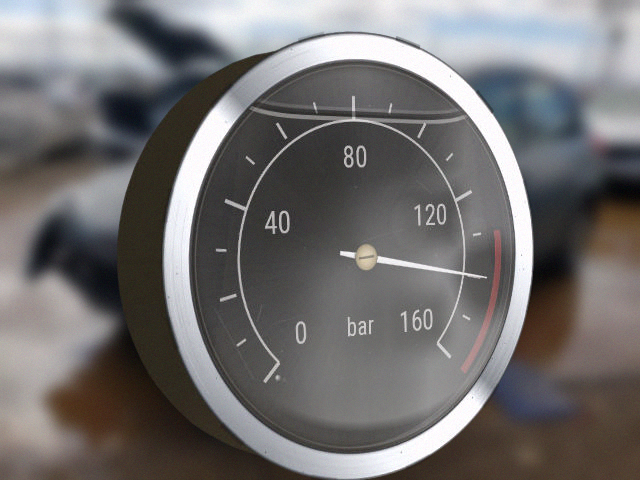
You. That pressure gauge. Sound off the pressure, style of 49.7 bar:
140 bar
